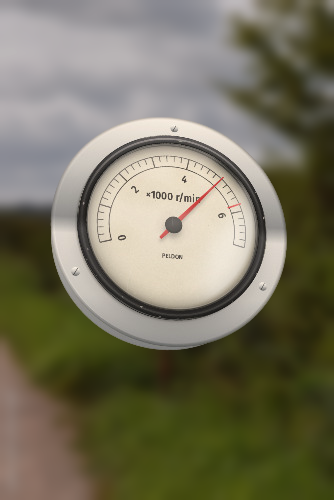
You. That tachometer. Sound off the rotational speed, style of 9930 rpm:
5000 rpm
